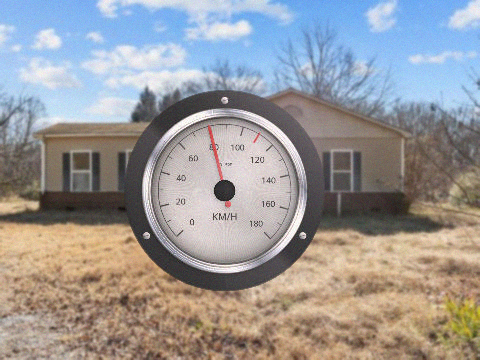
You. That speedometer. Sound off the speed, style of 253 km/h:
80 km/h
